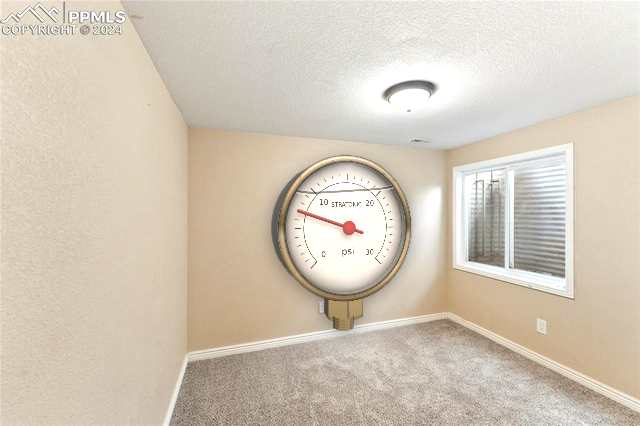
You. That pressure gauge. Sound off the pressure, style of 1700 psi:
7 psi
